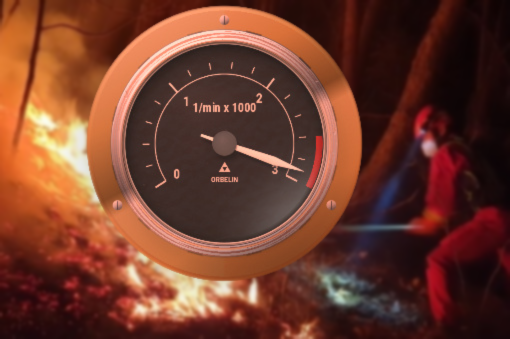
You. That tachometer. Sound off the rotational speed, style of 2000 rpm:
2900 rpm
